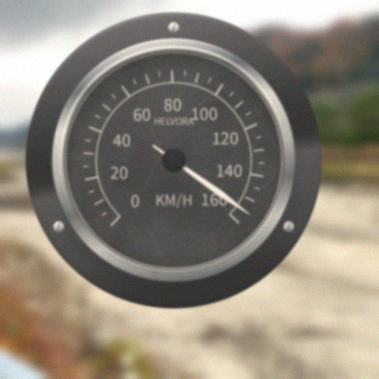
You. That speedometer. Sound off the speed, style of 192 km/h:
155 km/h
